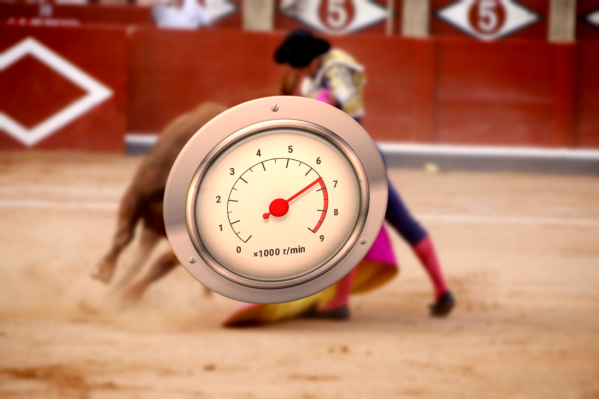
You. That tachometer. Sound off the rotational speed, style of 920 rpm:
6500 rpm
